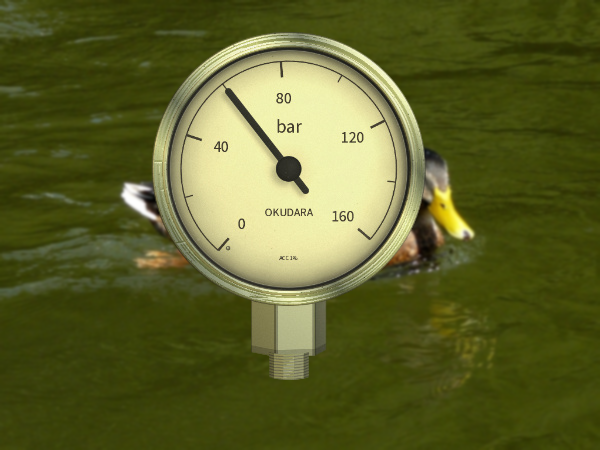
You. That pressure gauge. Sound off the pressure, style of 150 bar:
60 bar
